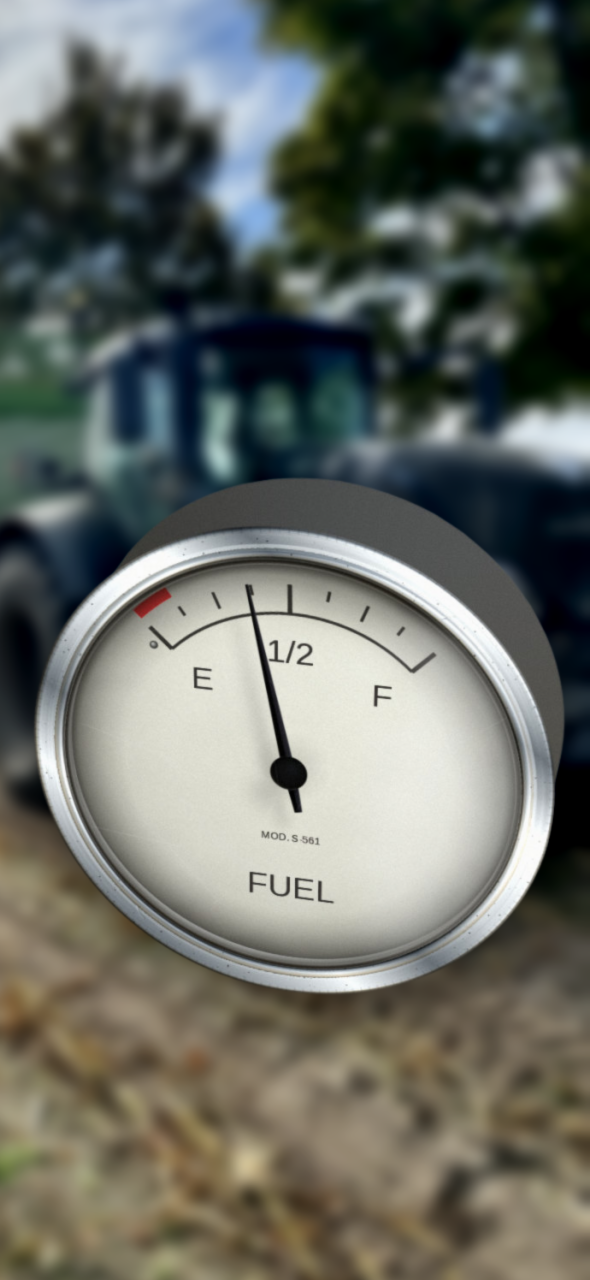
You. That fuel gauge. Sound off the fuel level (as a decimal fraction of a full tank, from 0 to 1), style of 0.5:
0.375
